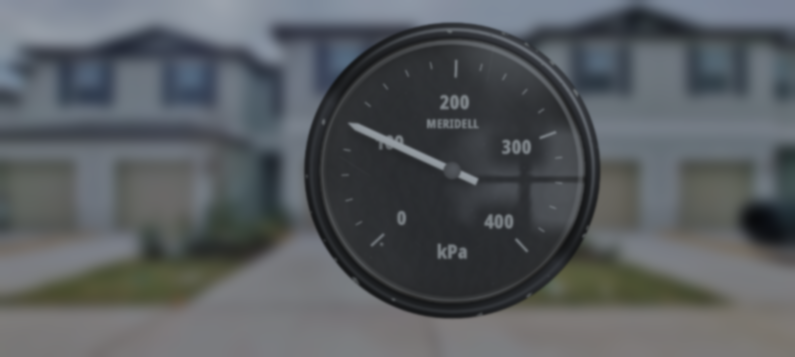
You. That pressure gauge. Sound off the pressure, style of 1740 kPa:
100 kPa
